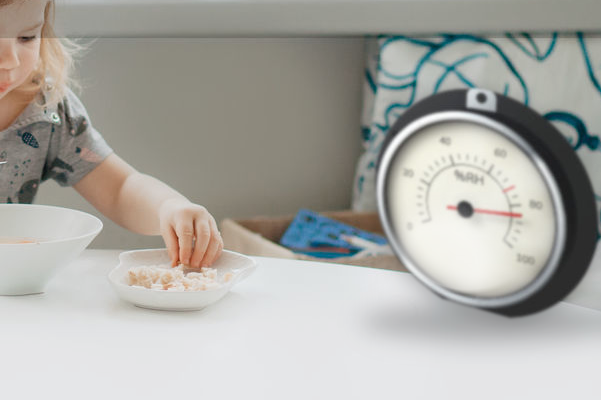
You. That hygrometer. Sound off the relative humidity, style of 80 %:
84 %
